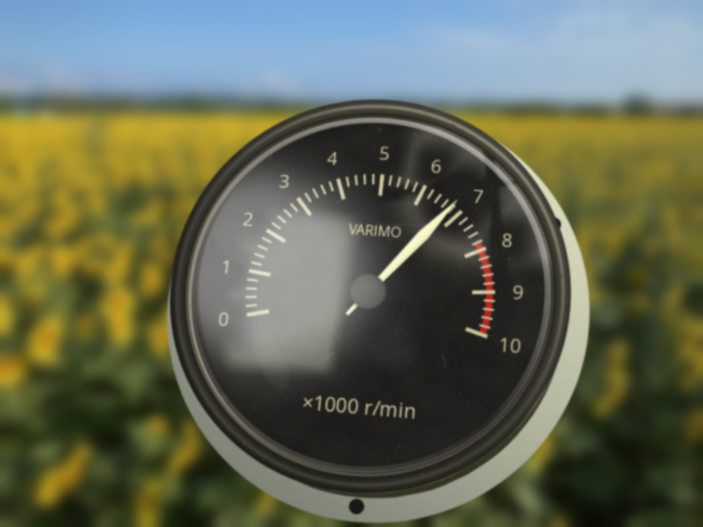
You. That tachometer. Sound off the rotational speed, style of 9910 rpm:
6800 rpm
